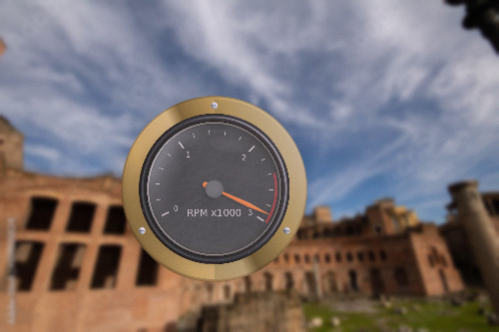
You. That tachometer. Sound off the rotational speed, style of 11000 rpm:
2900 rpm
